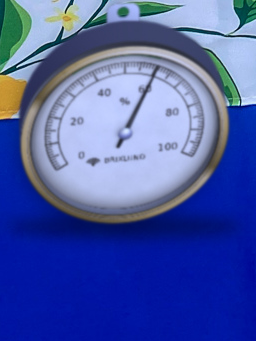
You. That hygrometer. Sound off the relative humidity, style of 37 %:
60 %
